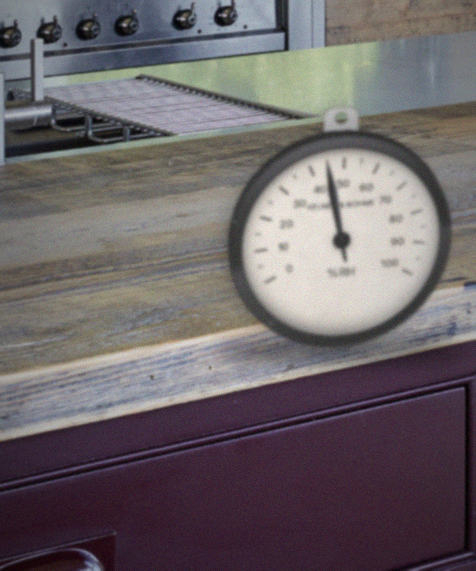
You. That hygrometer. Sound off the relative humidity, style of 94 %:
45 %
